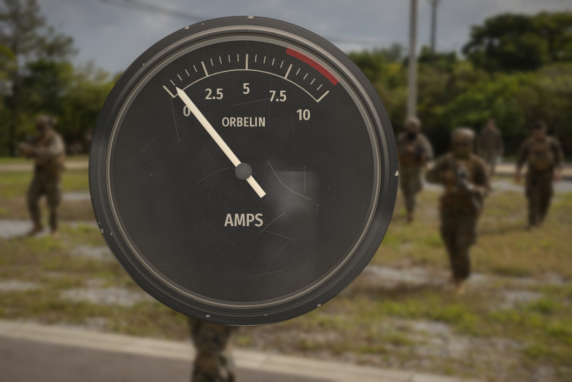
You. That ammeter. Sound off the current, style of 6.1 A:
0.5 A
